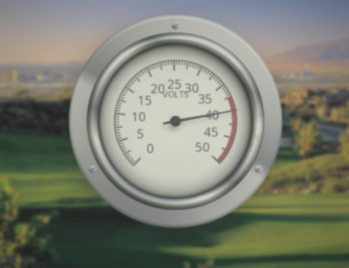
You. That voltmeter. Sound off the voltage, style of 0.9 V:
40 V
